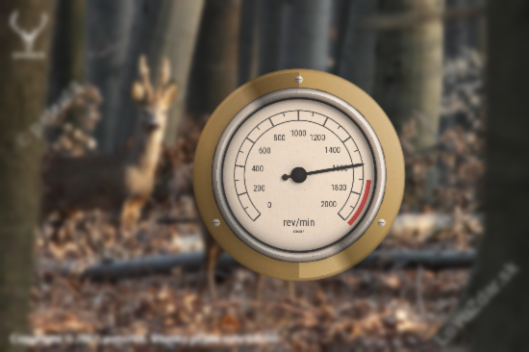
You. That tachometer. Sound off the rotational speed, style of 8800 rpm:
1600 rpm
